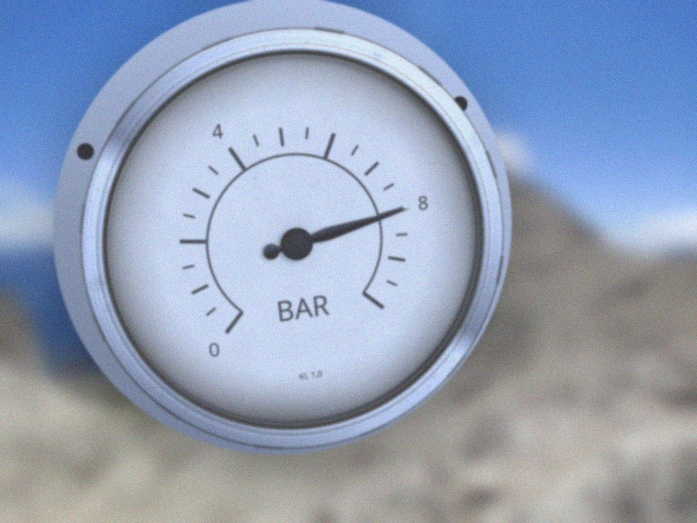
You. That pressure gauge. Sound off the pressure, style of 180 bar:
8 bar
